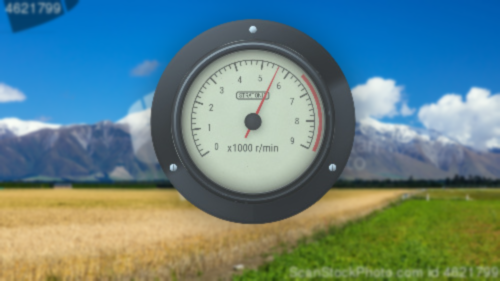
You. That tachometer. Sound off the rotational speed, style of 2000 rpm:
5600 rpm
